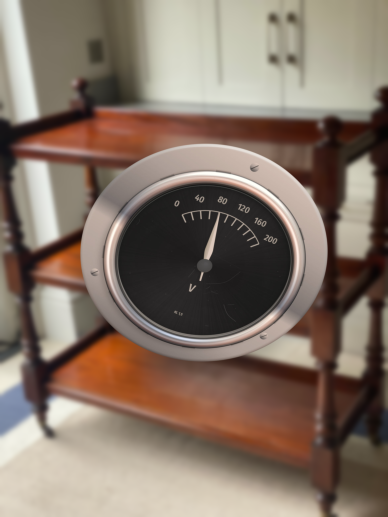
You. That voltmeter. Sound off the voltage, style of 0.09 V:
80 V
